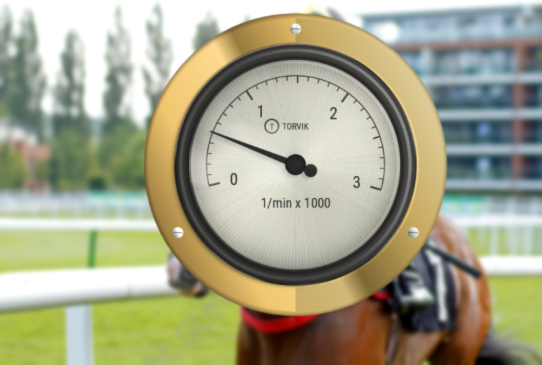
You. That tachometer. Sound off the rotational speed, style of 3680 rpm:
500 rpm
